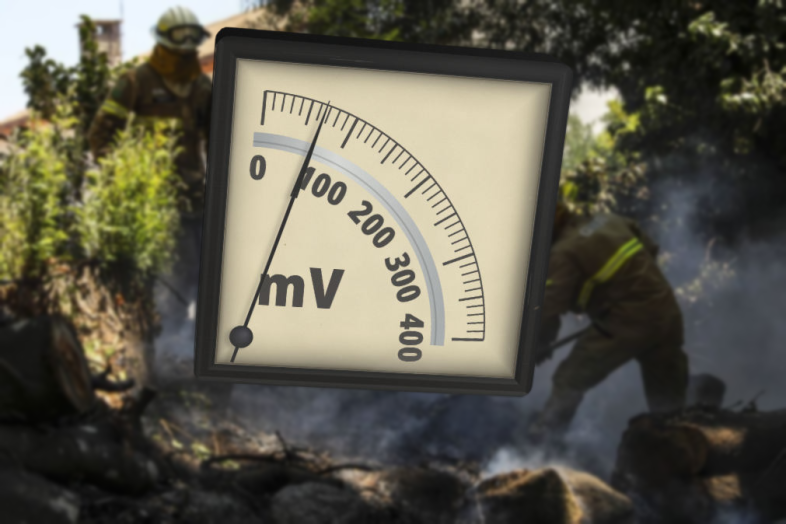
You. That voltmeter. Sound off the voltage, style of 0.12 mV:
65 mV
